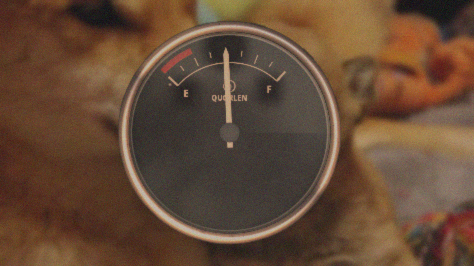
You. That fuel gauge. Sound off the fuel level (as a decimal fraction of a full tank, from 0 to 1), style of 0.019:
0.5
